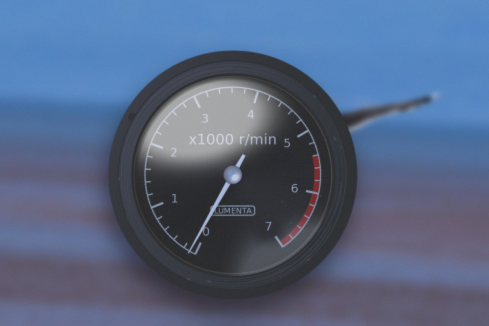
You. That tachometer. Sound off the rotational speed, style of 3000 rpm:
100 rpm
